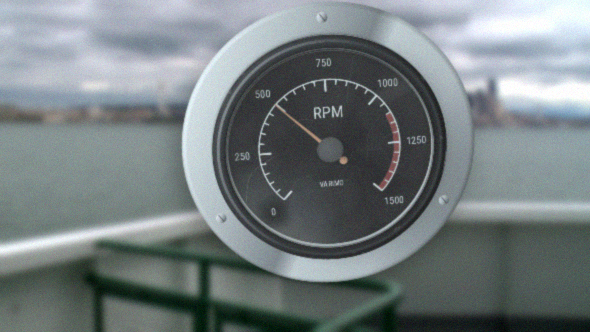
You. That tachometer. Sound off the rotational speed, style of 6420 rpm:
500 rpm
